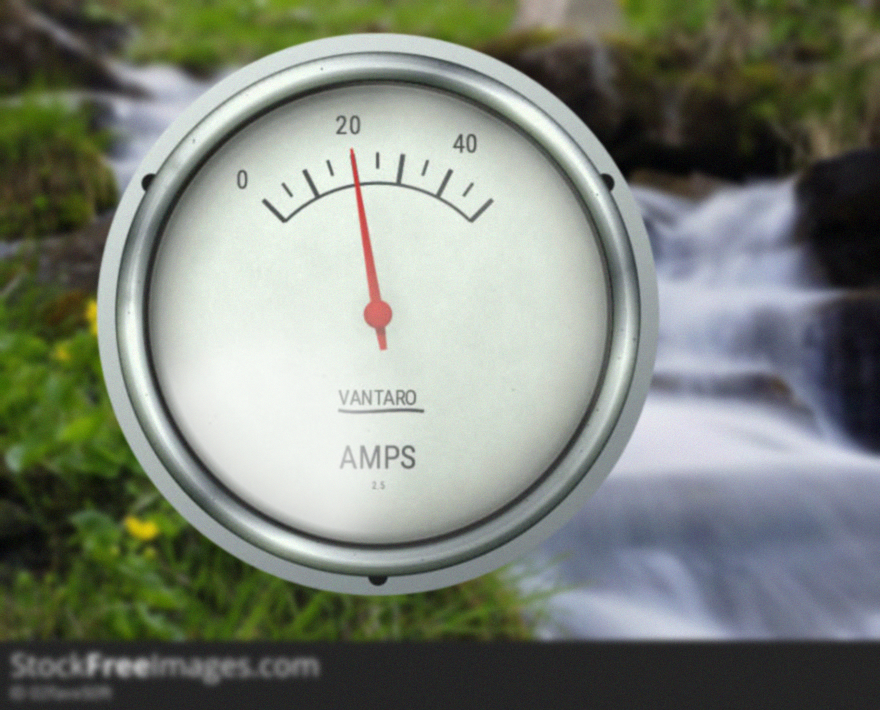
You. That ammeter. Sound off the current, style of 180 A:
20 A
